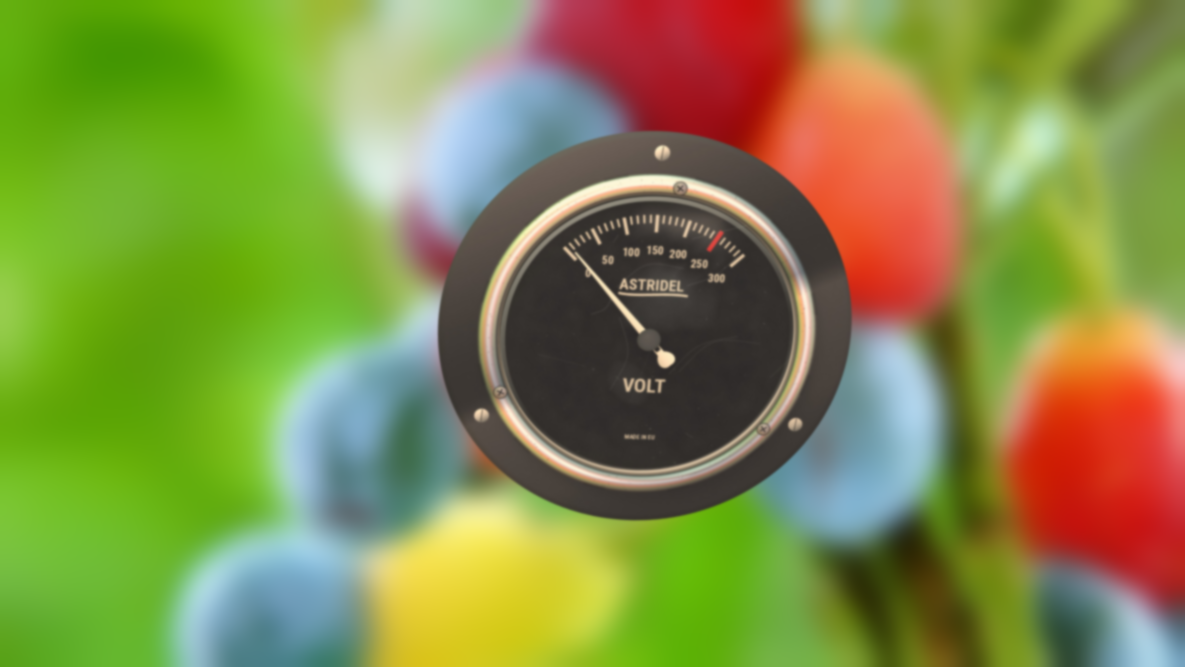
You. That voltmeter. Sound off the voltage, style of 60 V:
10 V
